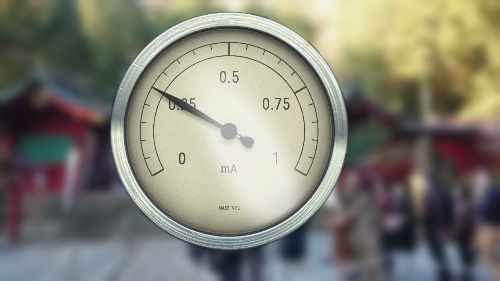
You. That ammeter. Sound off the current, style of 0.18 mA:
0.25 mA
